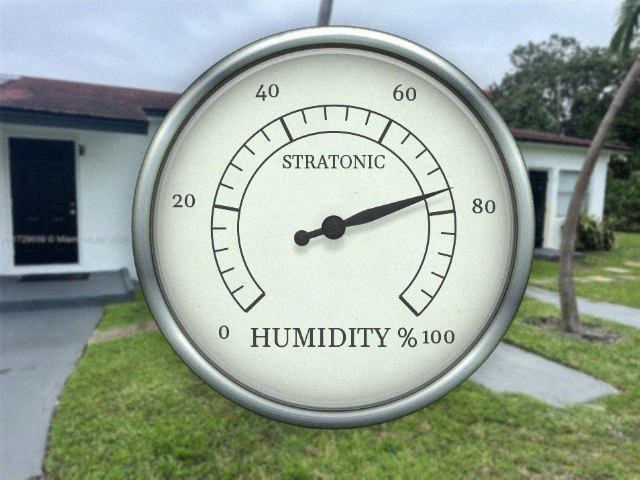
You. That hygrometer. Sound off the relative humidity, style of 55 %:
76 %
